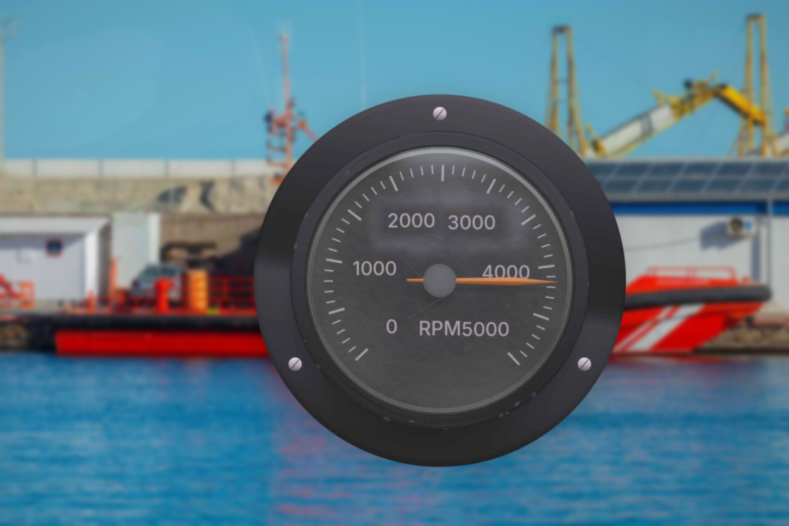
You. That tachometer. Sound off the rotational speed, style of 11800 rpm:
4150 rpm
